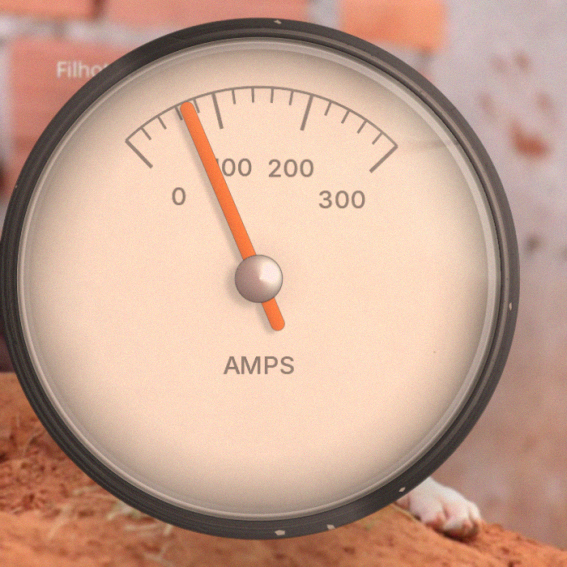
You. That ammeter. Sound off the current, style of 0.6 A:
70 A
